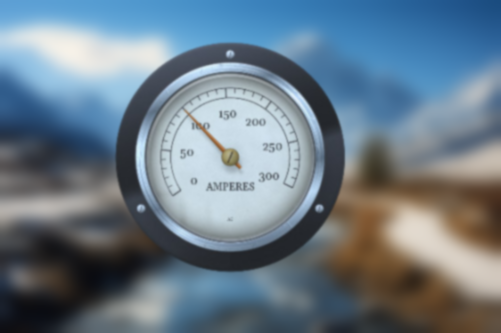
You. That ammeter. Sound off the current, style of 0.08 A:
100 A
